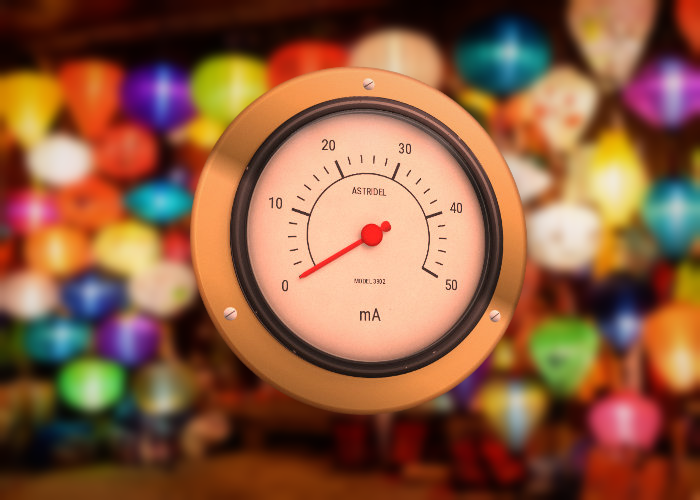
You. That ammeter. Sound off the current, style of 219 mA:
0 mA
